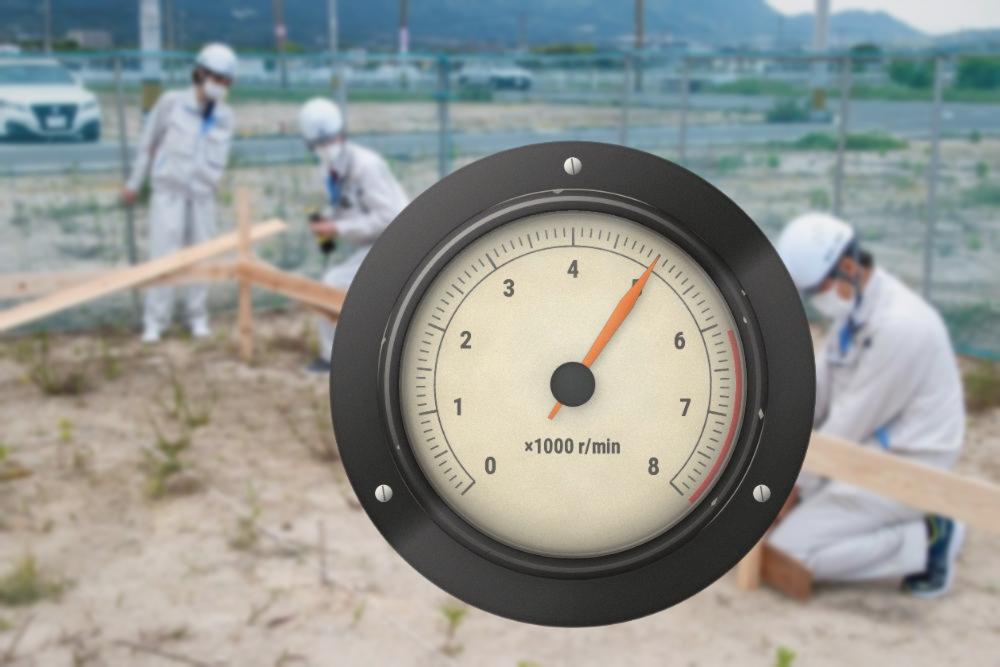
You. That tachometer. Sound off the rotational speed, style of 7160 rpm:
5000 rpm
